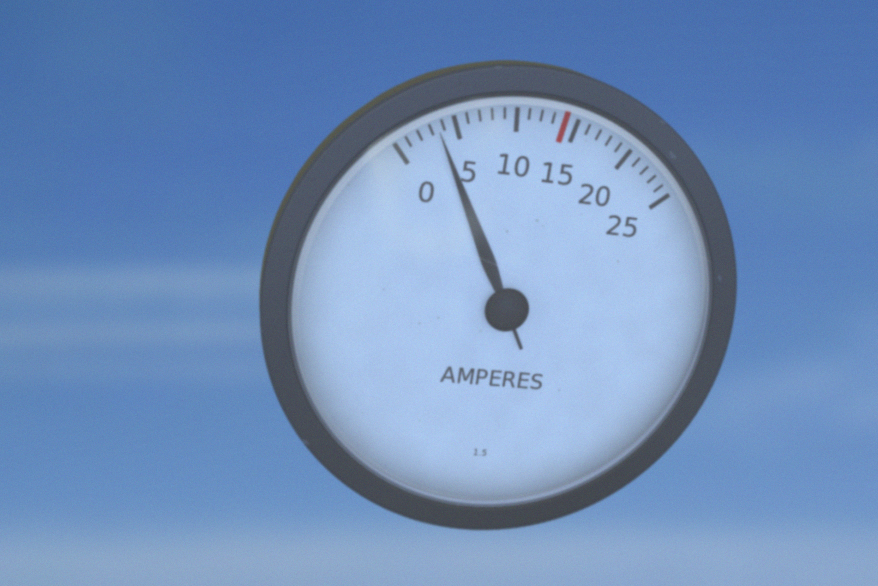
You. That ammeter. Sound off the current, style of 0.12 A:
3.5 A
